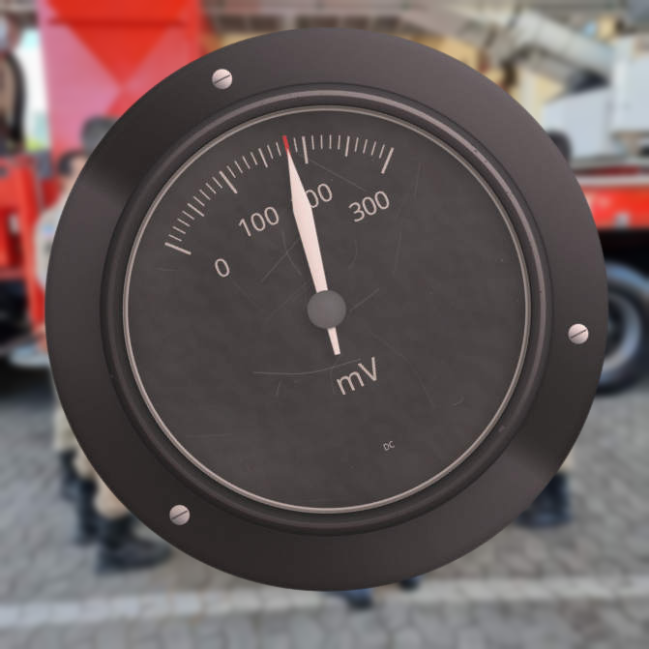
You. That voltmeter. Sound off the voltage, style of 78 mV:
180 mV
